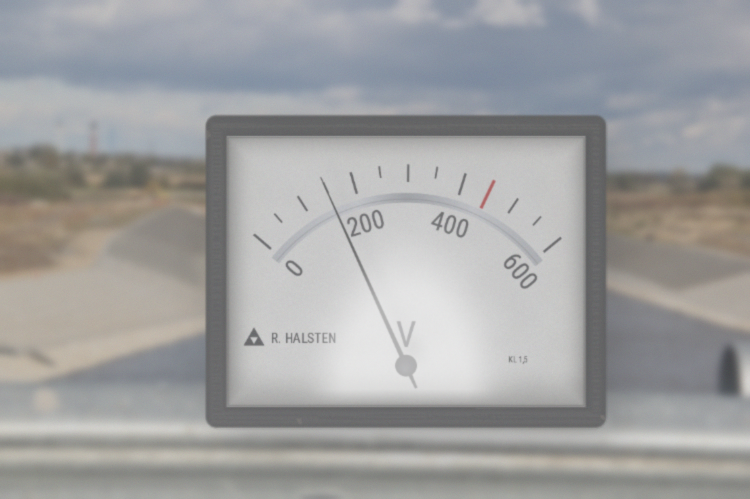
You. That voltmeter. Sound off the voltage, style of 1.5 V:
150 V
